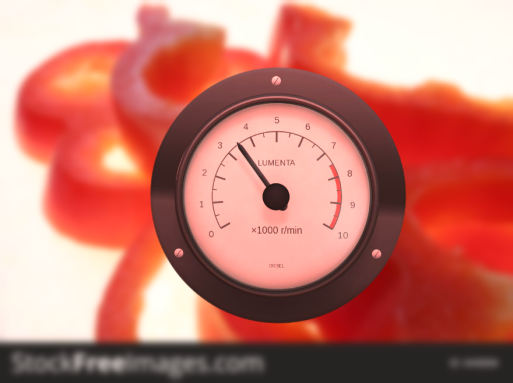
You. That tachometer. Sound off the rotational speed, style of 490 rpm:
3500 rpm
